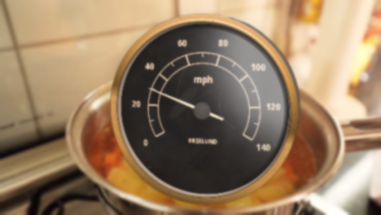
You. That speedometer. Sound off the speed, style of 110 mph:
30 mph
